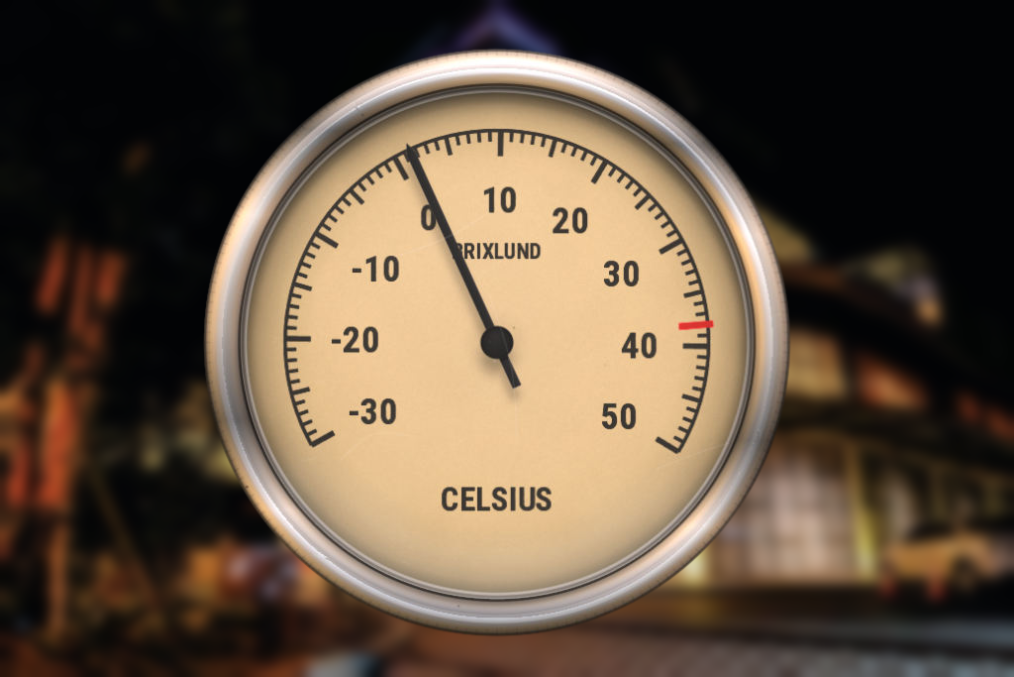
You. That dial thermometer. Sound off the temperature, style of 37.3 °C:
1.5 °C
